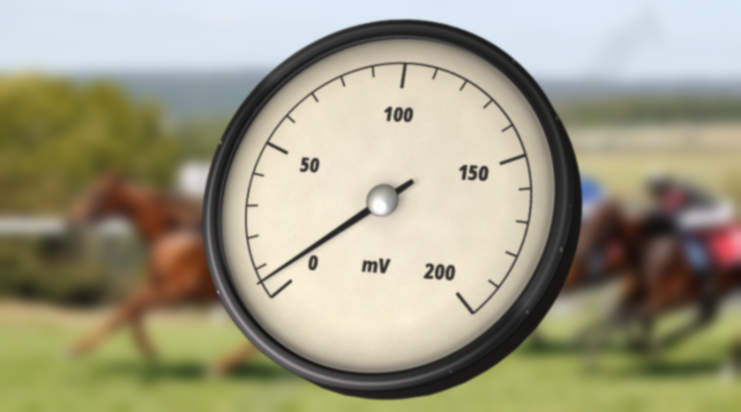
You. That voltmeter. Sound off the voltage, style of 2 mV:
5 mV
